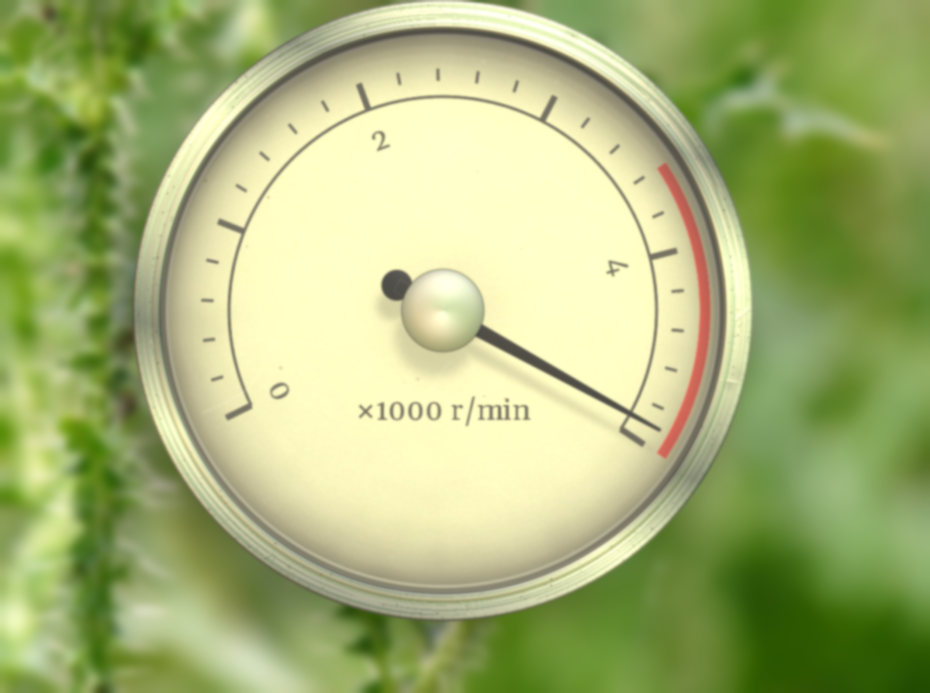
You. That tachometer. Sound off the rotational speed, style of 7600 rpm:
4900 rpm
